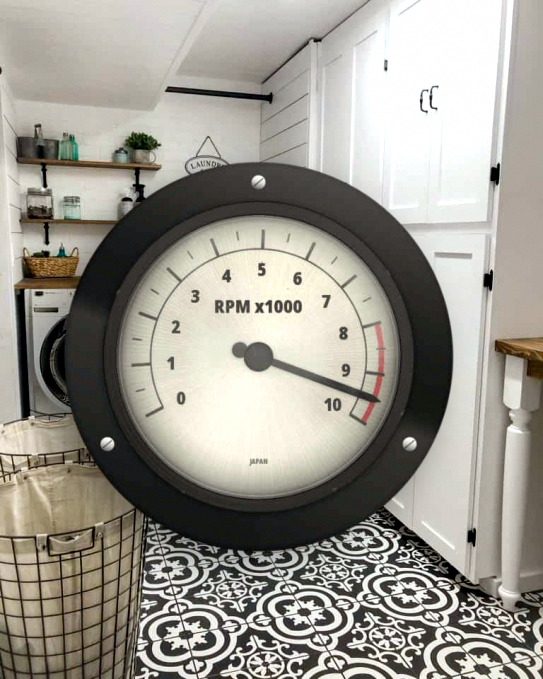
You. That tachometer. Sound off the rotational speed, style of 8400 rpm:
9500 rpm
